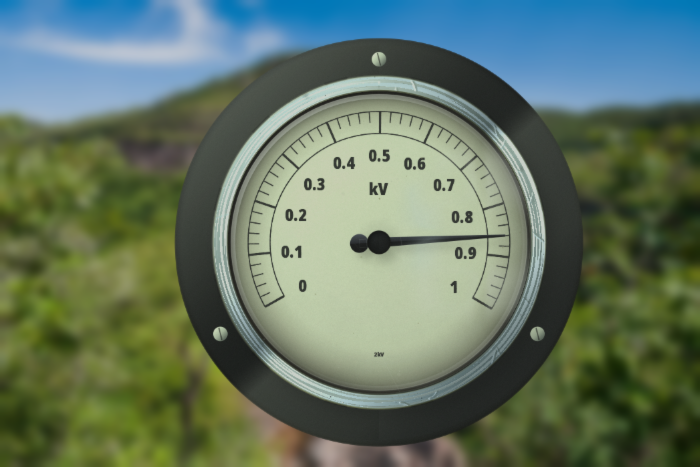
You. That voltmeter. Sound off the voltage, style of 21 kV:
0.86 kV
